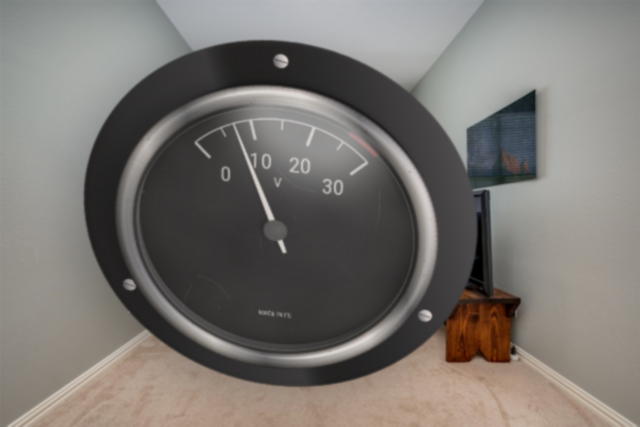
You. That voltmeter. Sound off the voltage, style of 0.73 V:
7.5 V
